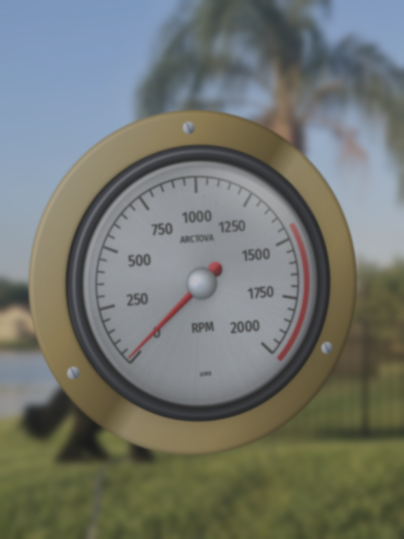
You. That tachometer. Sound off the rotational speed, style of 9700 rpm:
25 rpm
